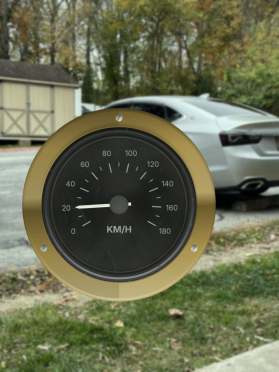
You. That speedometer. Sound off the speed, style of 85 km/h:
20 km/h
